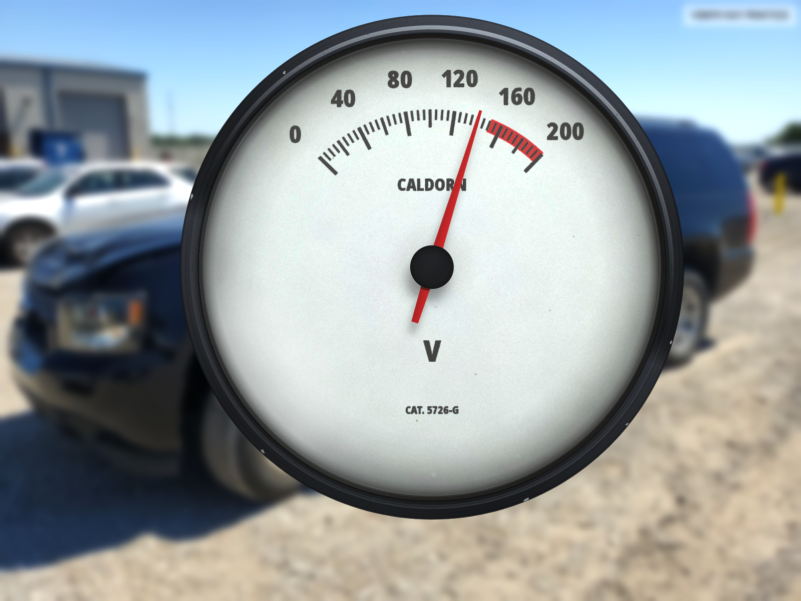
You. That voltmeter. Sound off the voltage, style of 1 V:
140 V
